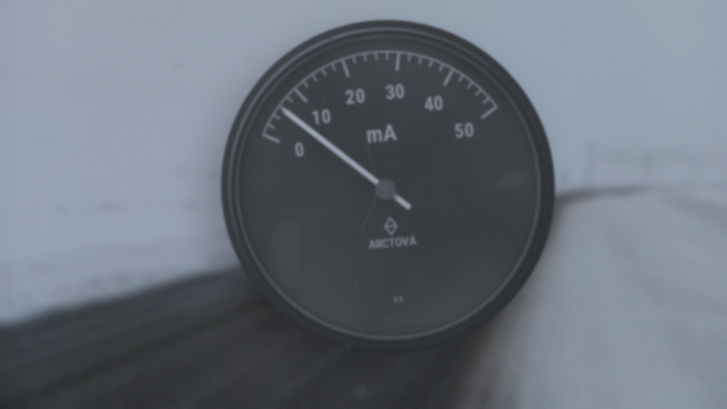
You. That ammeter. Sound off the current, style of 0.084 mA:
6 mA
